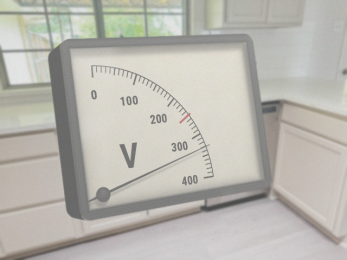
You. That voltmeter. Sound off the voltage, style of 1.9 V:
330 V
